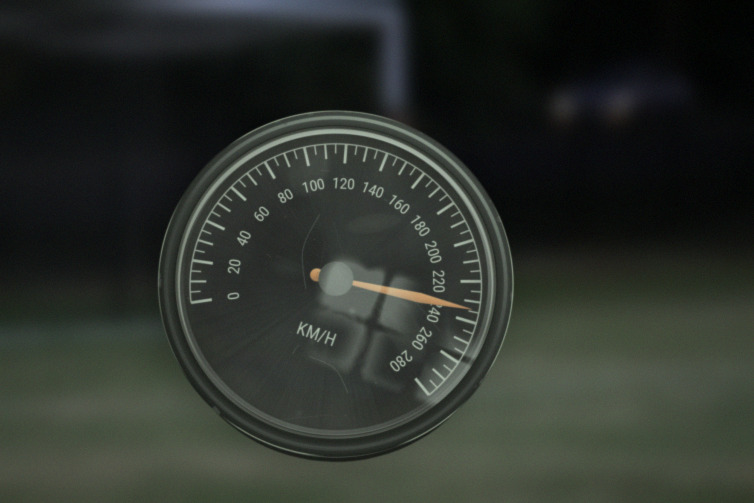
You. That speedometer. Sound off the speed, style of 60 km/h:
235 km/h
